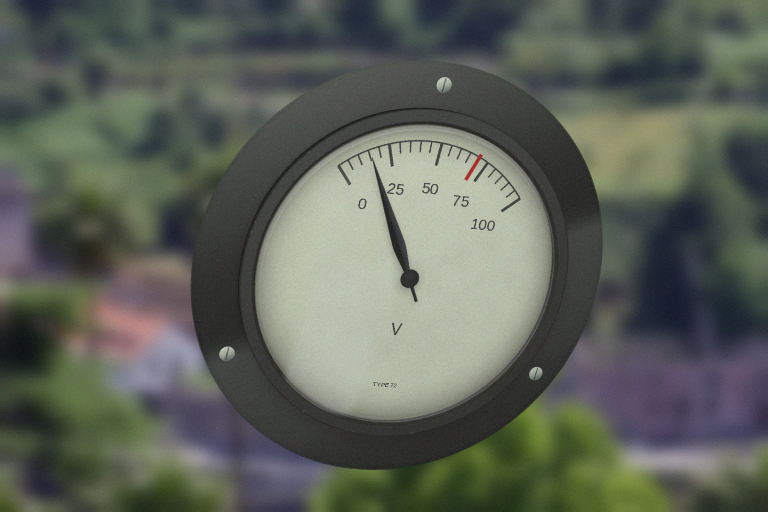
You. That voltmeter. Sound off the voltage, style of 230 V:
15 V
